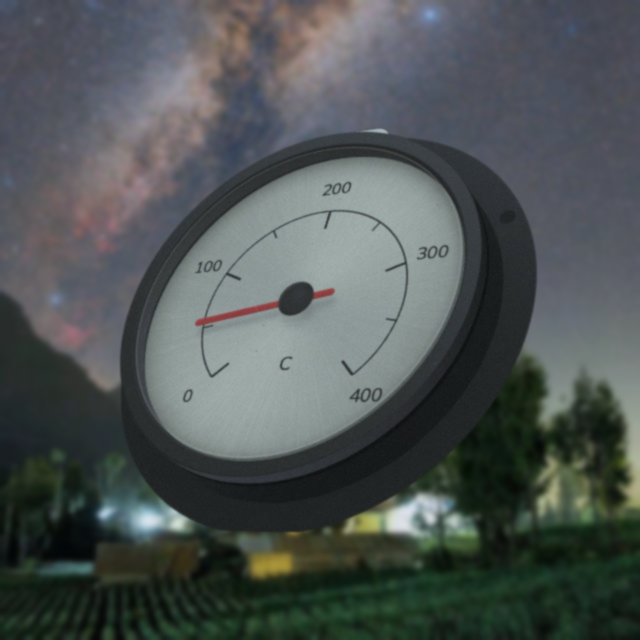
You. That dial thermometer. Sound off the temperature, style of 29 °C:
50 °C
